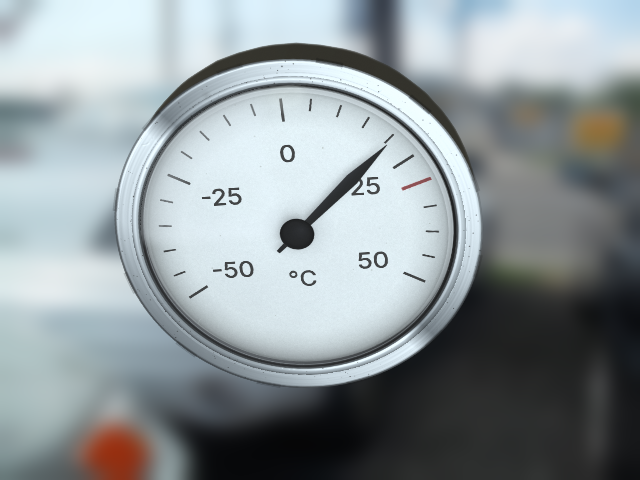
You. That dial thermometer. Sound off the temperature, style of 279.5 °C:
20 °C
